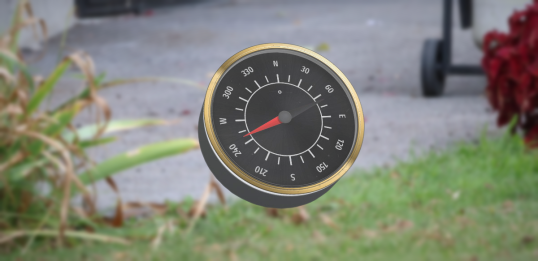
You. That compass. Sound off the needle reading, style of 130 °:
247.5 °
